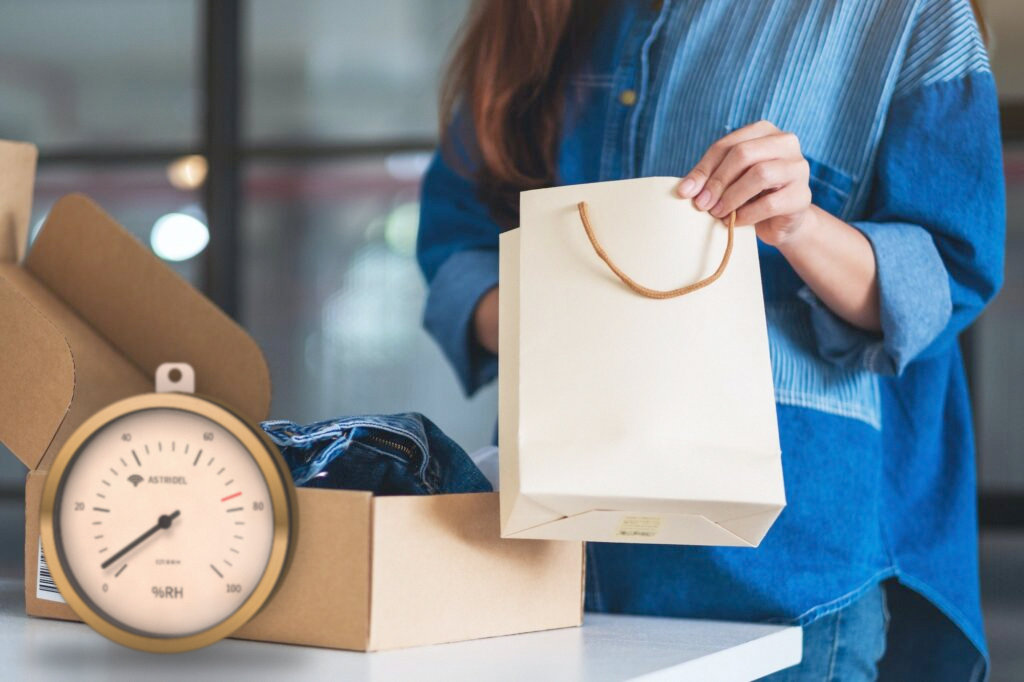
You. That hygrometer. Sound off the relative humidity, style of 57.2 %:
4 %
